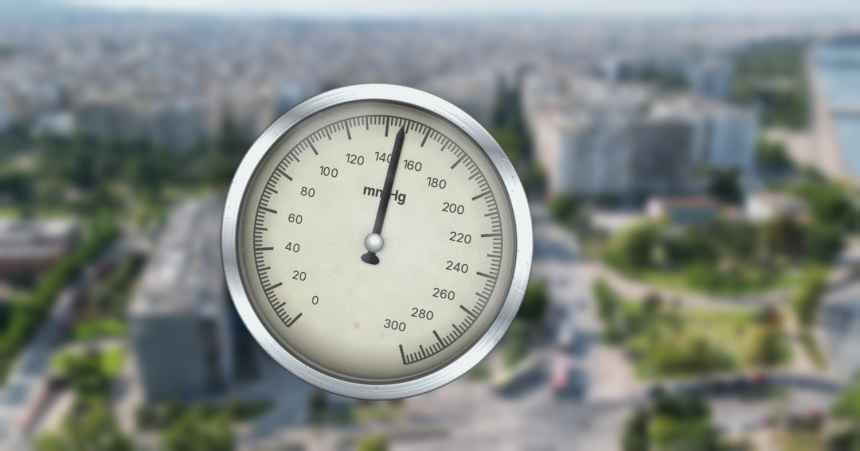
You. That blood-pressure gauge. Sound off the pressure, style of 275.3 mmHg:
148 mmHg
